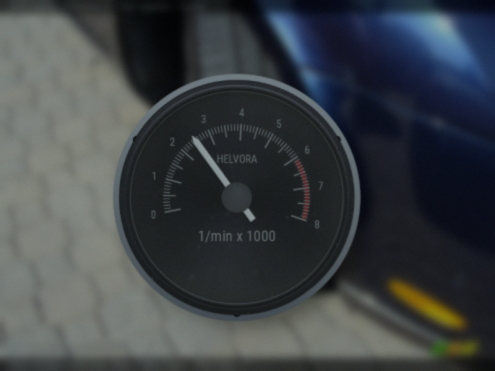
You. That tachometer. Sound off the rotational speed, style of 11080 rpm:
2500 rpm
